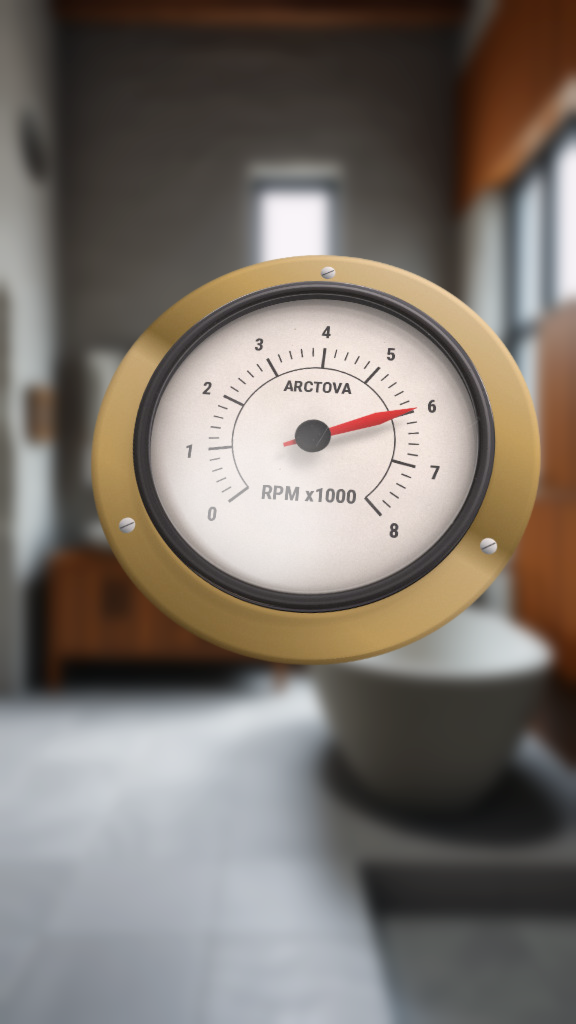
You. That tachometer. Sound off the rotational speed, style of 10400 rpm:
6000 rpm
